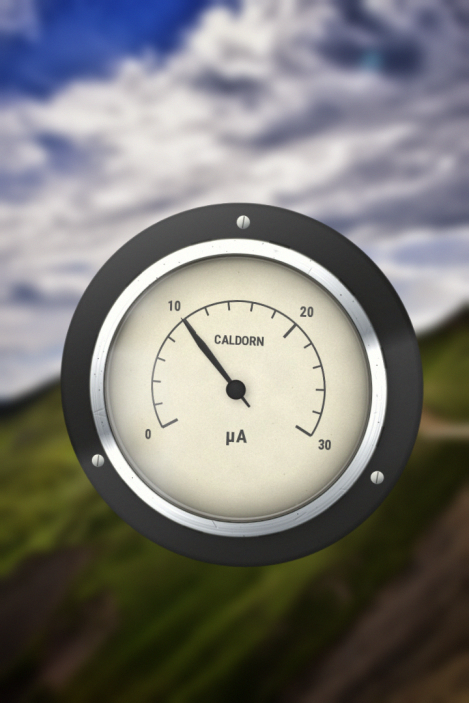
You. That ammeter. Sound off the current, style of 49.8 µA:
10 µA
